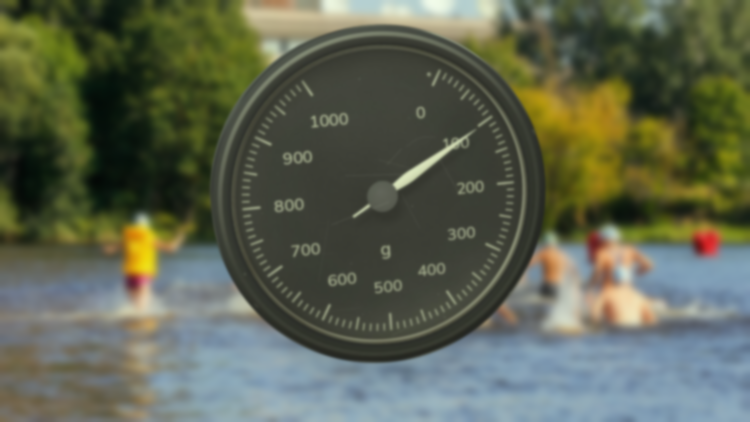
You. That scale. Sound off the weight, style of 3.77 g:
100 g
